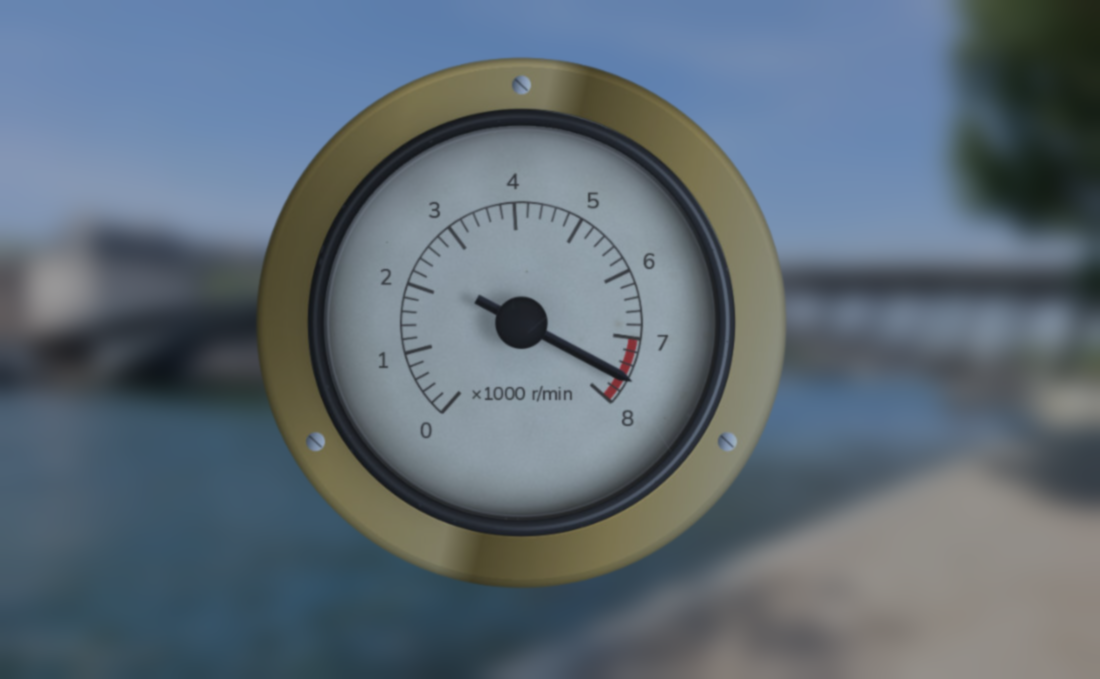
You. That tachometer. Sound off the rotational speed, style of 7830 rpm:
7600 rpm
